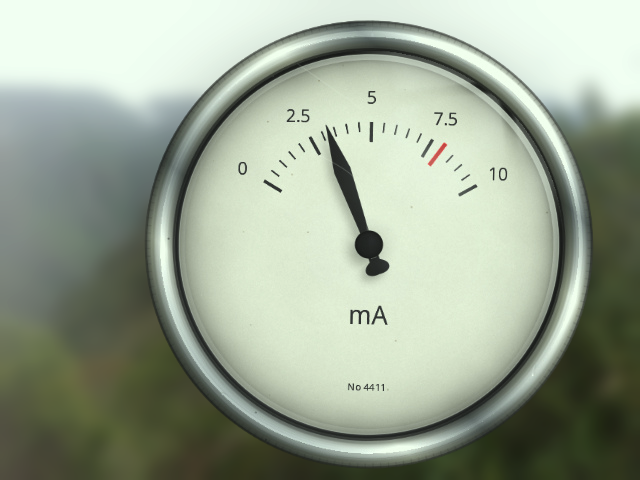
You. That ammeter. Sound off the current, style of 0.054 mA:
3.25 mA
